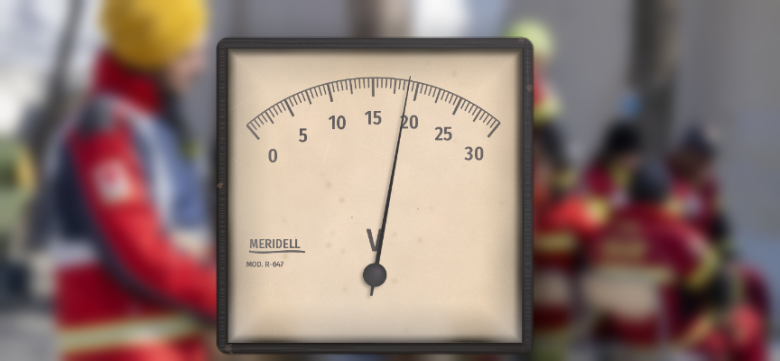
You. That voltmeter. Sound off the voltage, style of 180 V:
19 V
